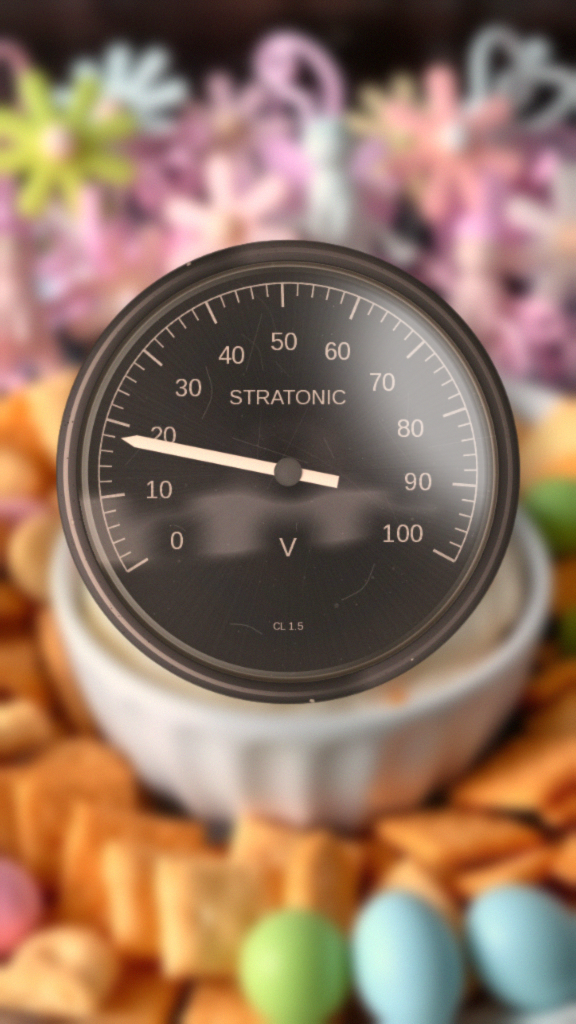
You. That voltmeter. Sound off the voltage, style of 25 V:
18 V
